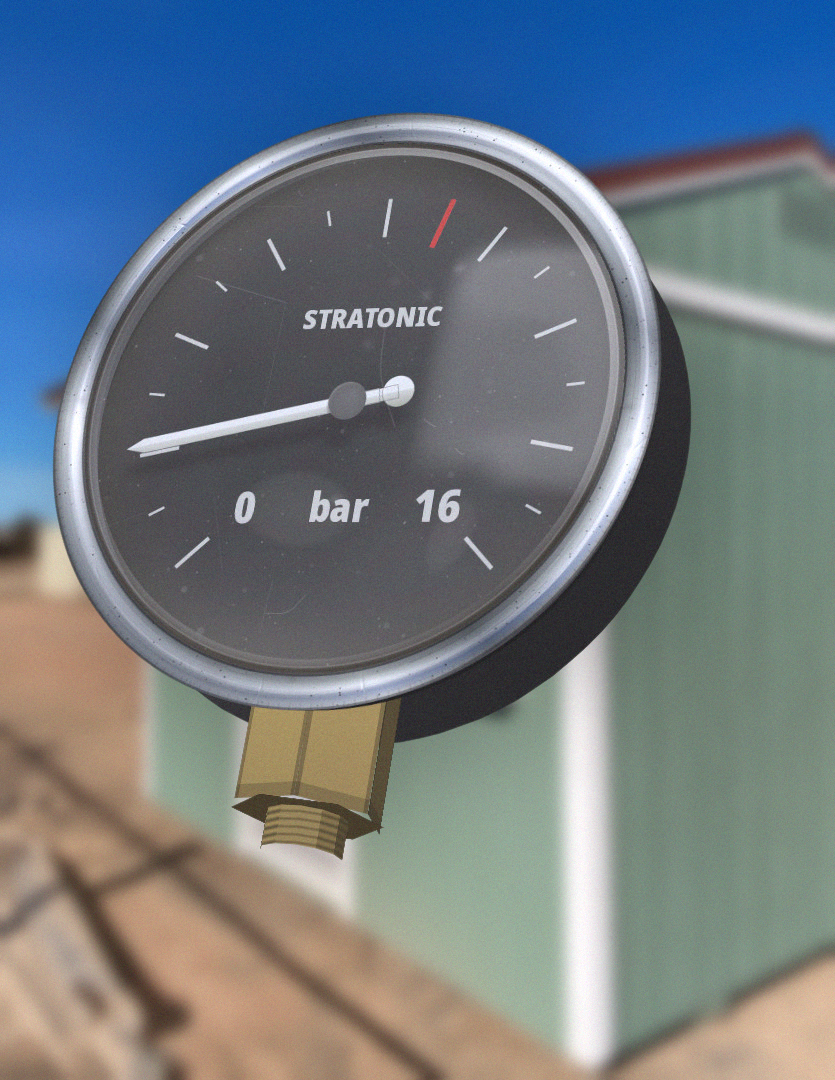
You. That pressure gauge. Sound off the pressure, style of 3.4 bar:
2 bar
